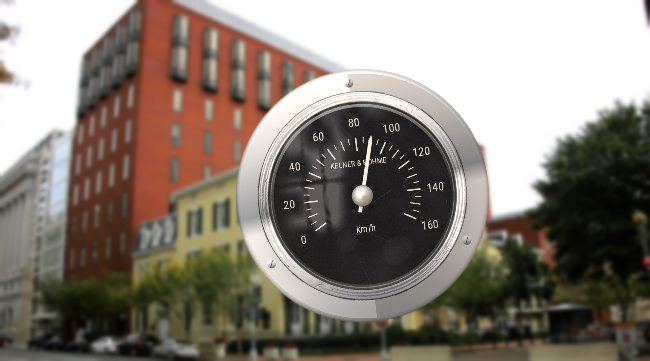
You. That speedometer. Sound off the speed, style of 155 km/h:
90 km/h
